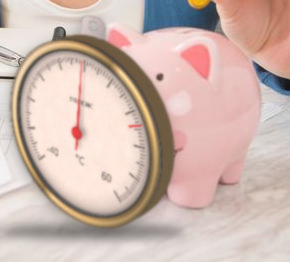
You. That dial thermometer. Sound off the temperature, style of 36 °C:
10 °C
